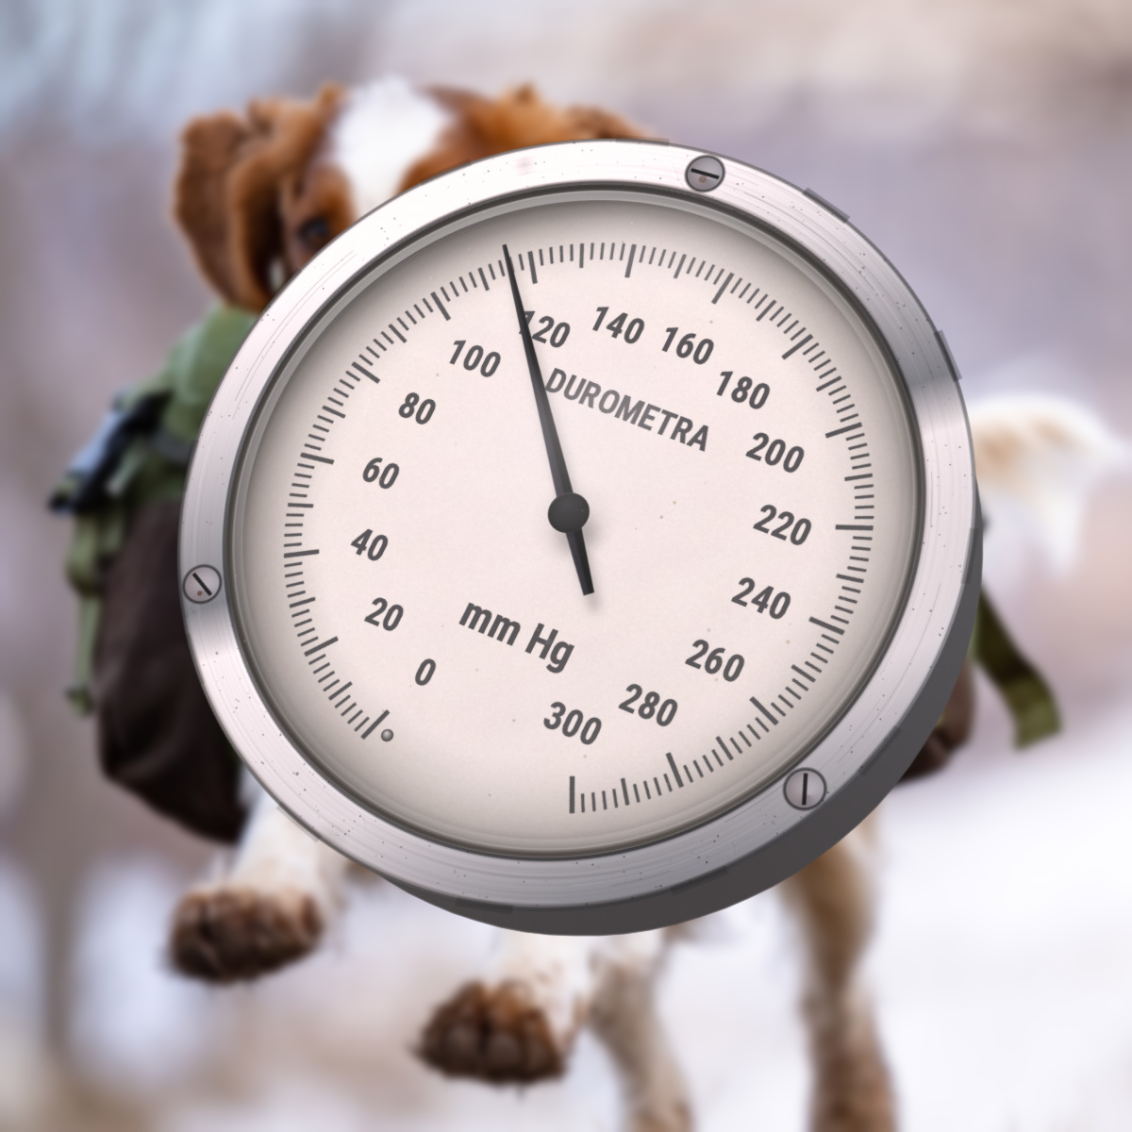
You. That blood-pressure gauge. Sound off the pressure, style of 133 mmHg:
116 mmHg
